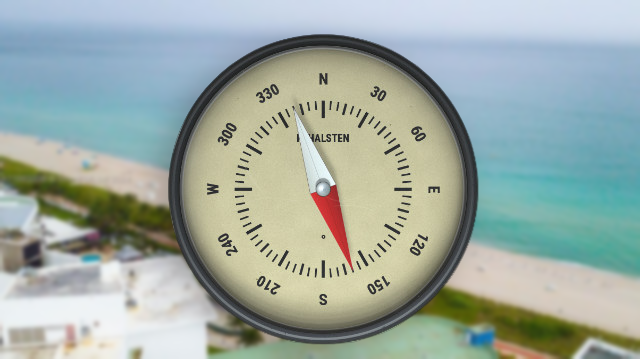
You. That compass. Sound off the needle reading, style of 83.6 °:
160 °
